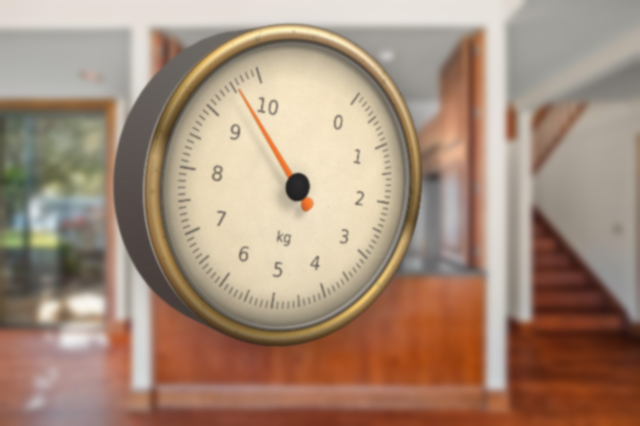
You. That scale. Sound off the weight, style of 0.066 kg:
9.5 kg
